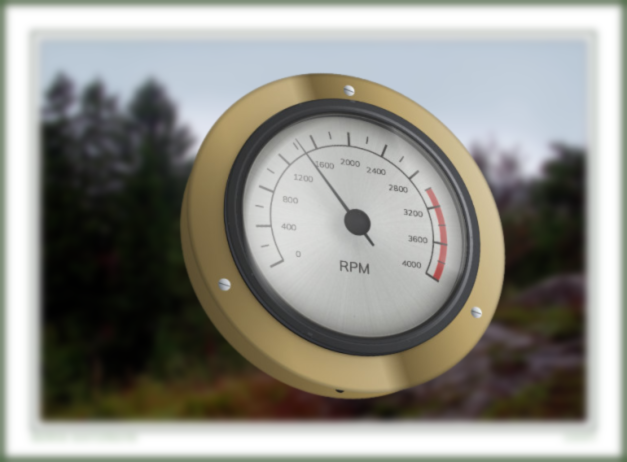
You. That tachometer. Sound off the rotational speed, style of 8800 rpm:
1400 rpm
